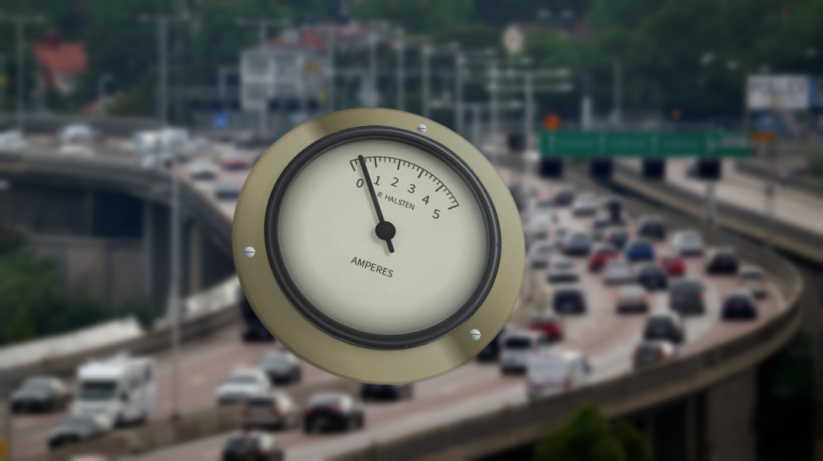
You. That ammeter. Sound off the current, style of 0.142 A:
0.4 A
